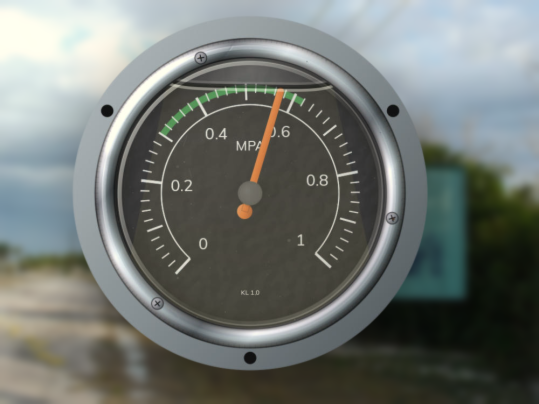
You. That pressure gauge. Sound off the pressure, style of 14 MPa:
0.57 MPa
